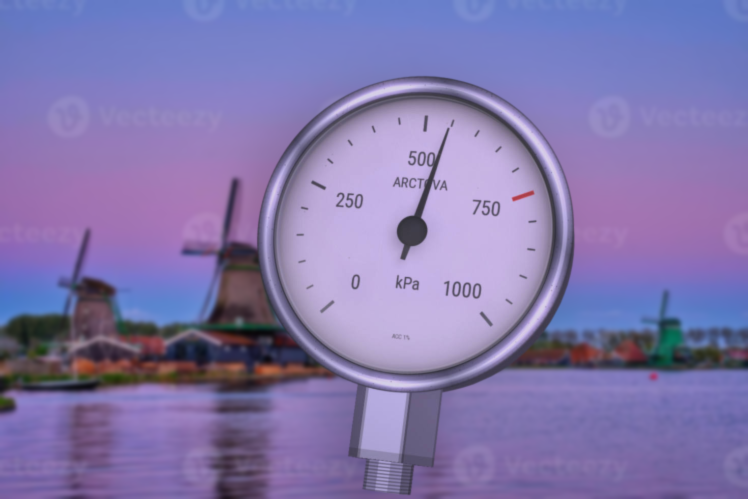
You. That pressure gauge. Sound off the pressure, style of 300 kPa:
550 kPa
